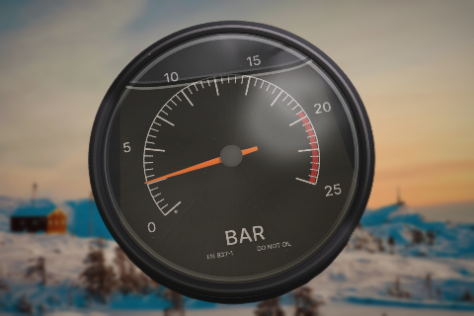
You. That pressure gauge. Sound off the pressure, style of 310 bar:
2.5 bar
